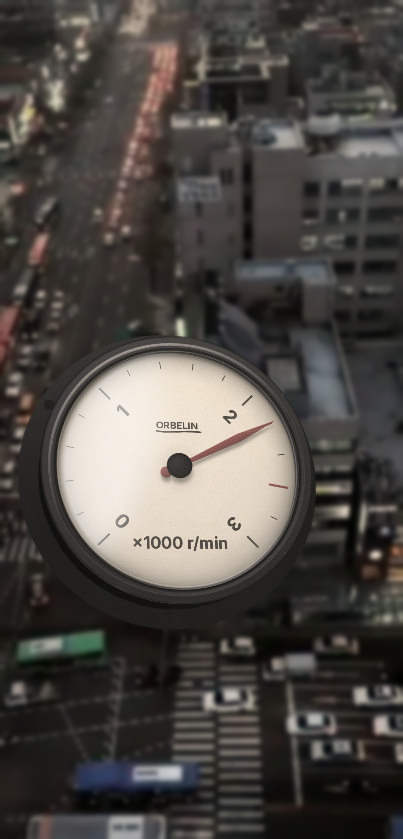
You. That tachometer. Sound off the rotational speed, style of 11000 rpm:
2200 rpm
